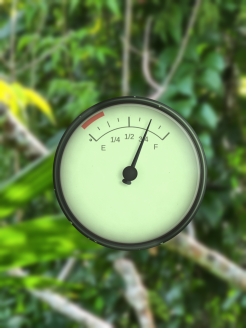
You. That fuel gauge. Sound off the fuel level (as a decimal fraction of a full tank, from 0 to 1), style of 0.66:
0.75
